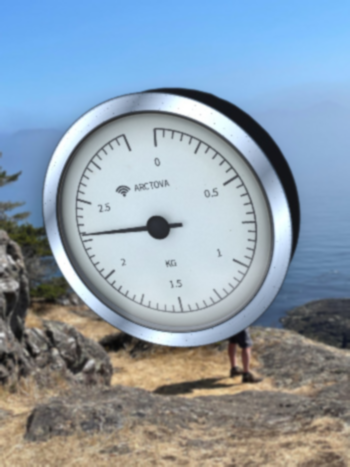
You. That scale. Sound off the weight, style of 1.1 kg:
2.3 kg
